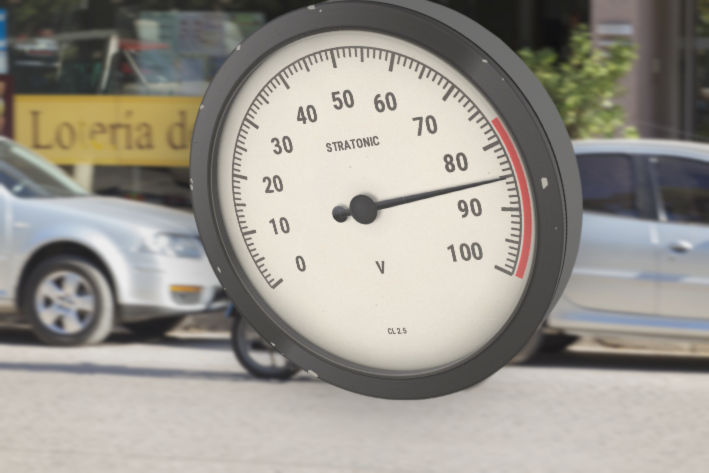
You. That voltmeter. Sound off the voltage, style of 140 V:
85 V
